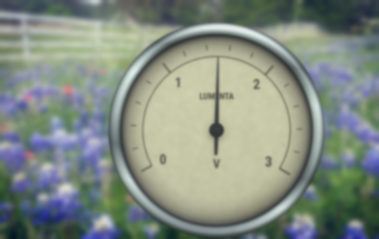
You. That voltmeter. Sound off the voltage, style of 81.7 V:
1.5 V
